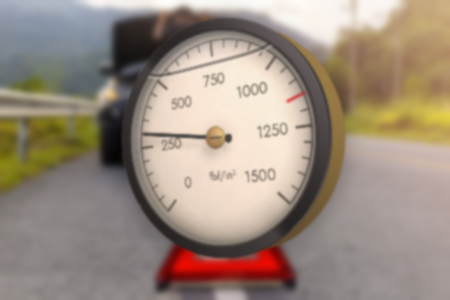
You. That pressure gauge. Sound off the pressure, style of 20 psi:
300 psi
